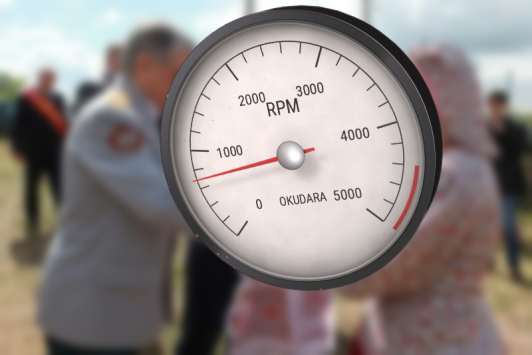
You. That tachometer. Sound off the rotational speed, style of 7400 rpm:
700 rpm
